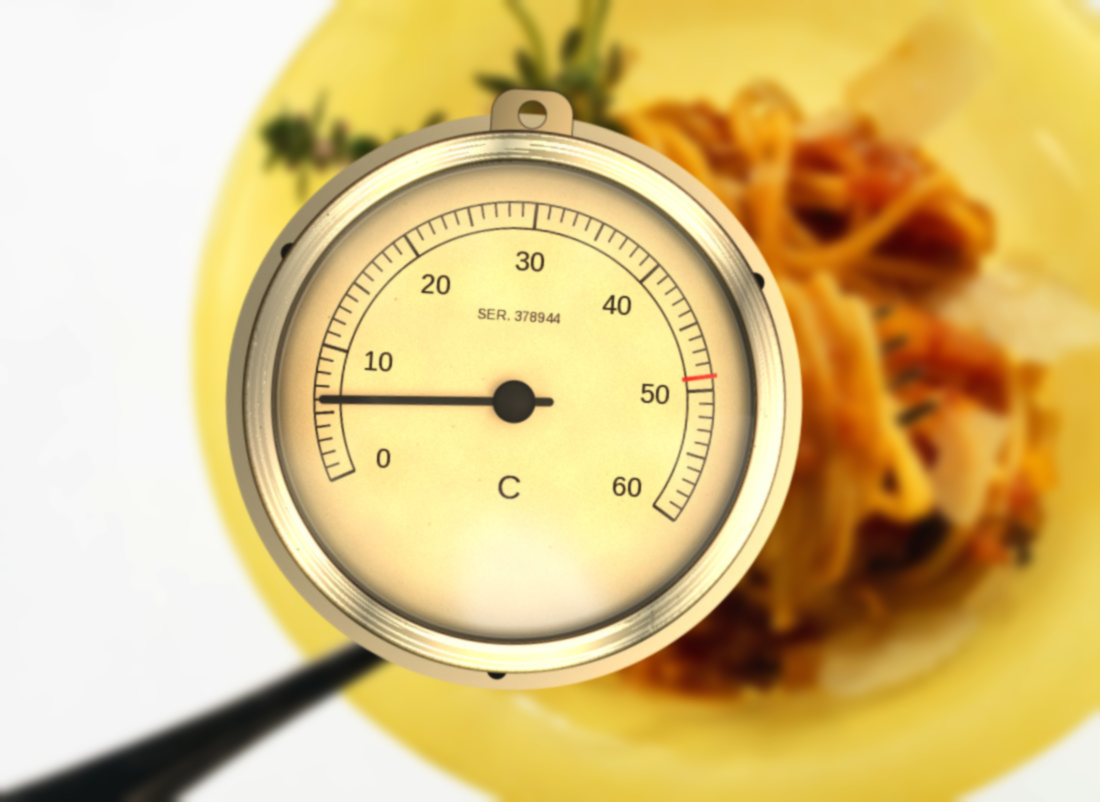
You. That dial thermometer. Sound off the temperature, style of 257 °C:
6 °C
